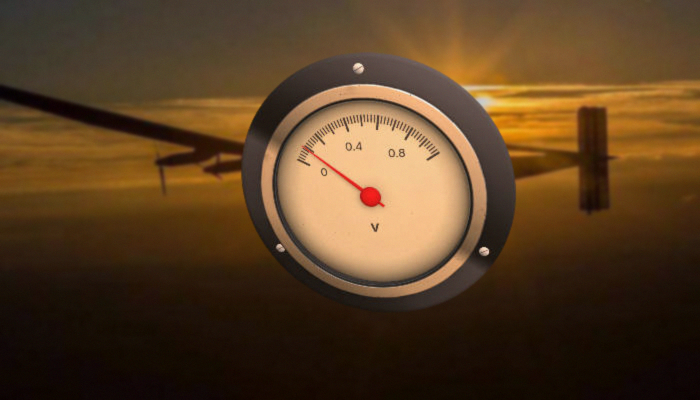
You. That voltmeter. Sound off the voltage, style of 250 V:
0.1 V
